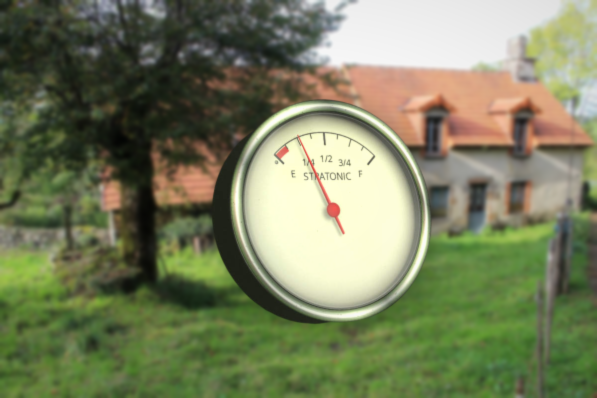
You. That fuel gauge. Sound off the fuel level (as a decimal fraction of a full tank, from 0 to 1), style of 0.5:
0.25
